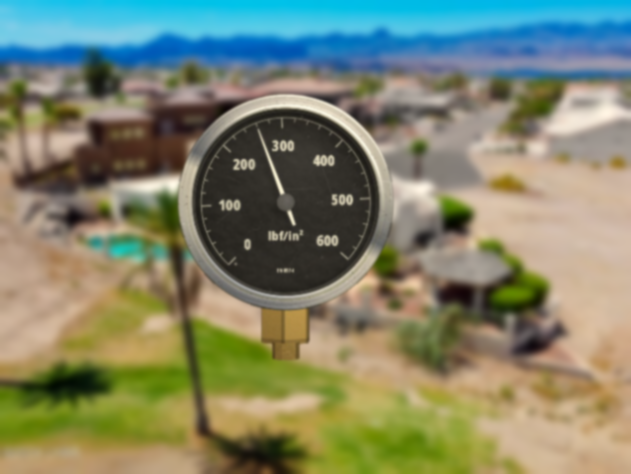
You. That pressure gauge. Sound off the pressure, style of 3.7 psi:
260 psi
